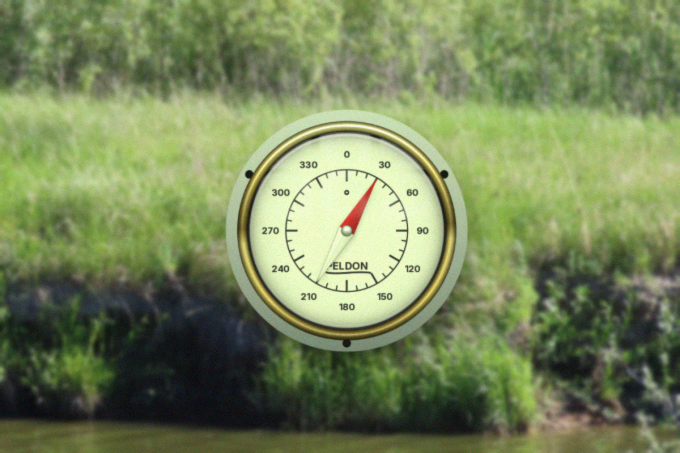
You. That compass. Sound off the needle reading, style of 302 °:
30 °
